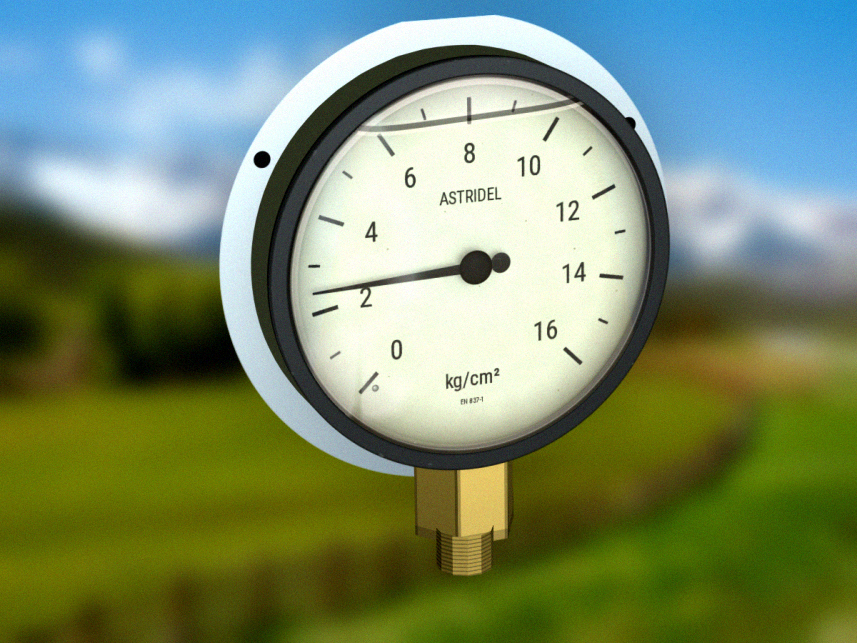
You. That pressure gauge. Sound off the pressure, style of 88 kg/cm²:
2.5 kg/cm²
